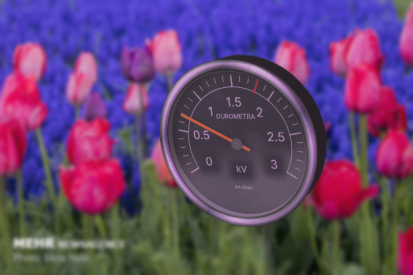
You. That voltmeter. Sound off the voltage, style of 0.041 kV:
0.7 kV
